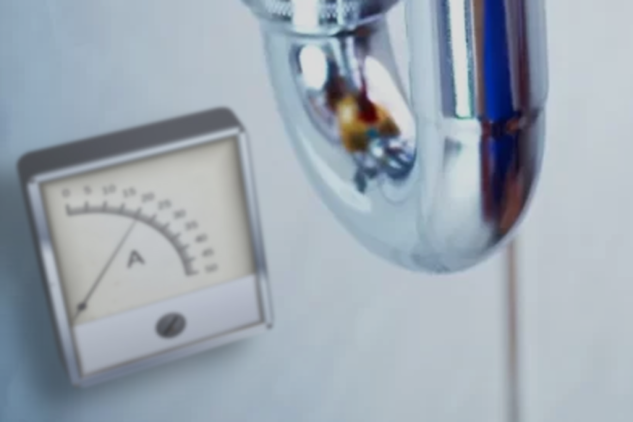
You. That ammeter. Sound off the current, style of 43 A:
20 A
